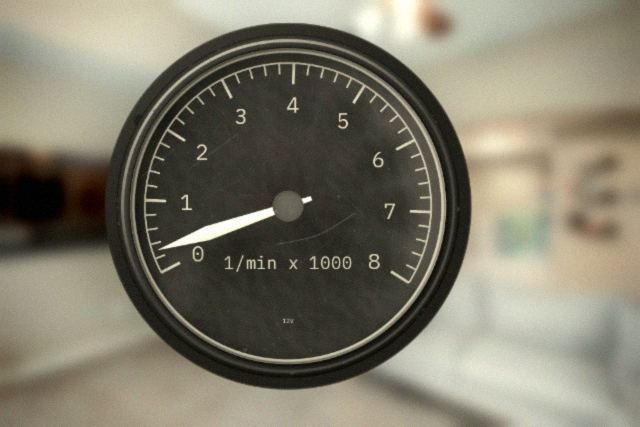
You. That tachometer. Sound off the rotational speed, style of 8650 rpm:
300 rpm
